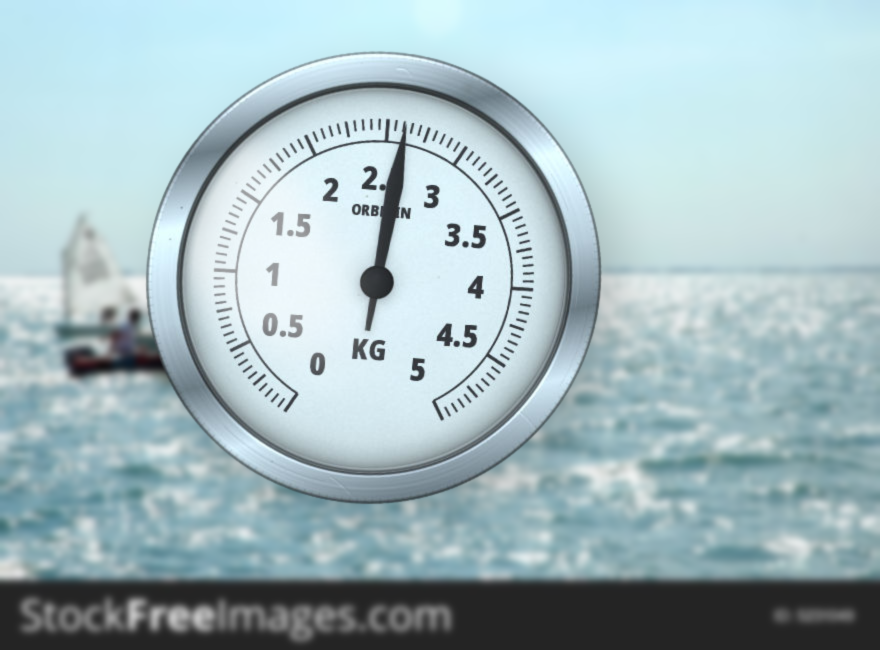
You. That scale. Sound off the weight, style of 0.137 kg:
2.6 kg
